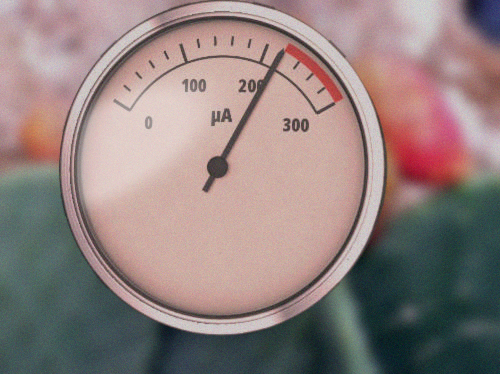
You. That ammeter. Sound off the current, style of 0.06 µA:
220 µA
